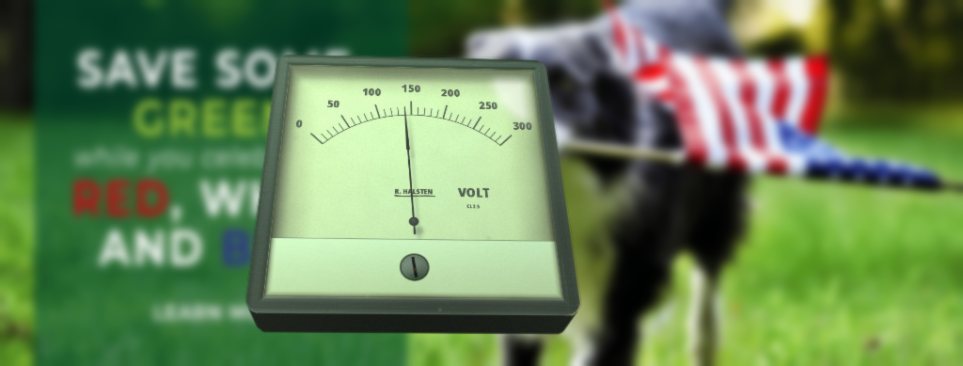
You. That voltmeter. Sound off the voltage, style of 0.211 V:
140 V
